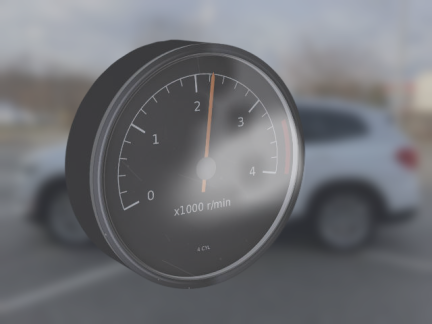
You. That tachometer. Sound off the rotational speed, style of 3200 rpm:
2200 rpm
